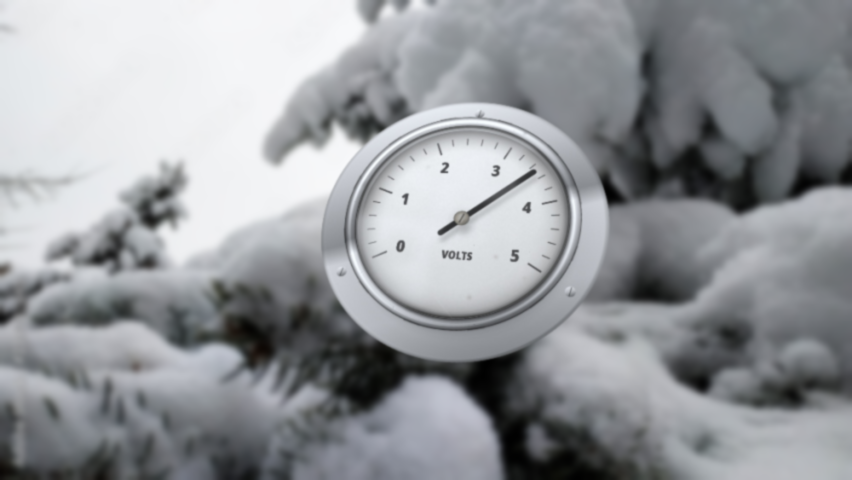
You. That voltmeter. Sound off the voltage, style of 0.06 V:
3.5 V
